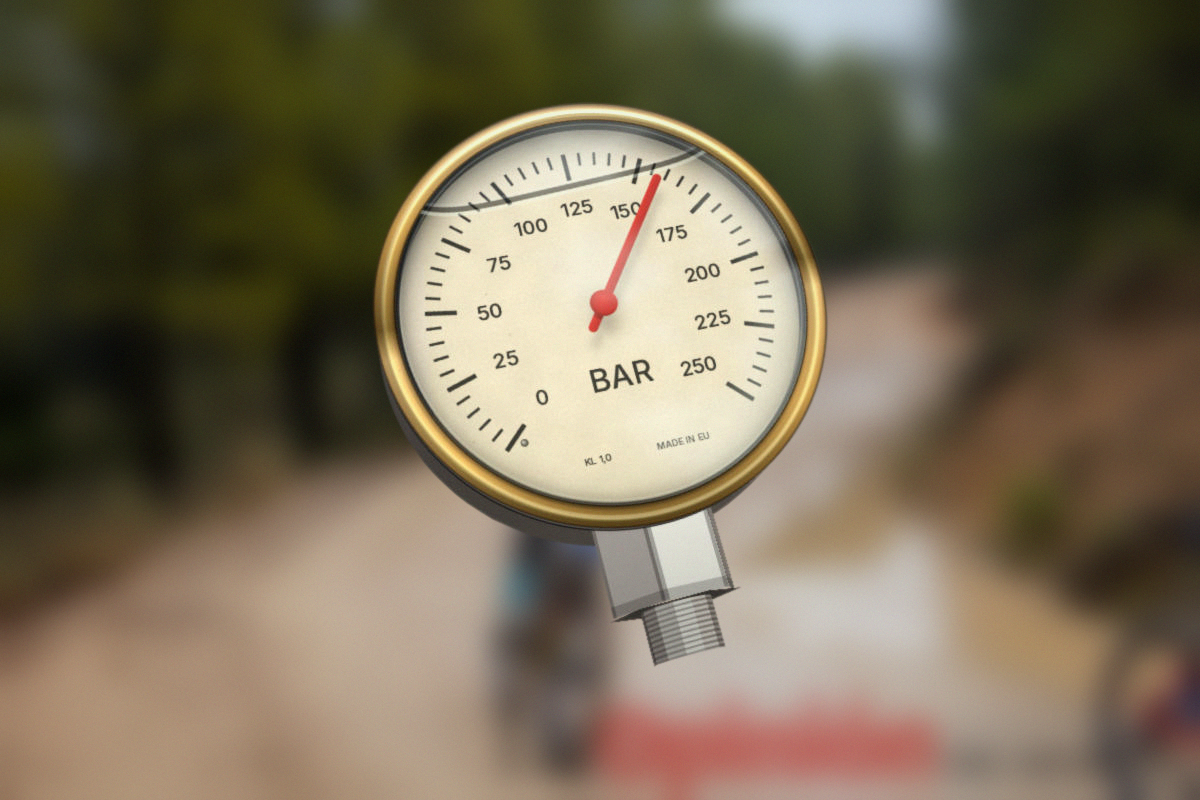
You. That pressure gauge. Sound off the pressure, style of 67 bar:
157.5 bar
